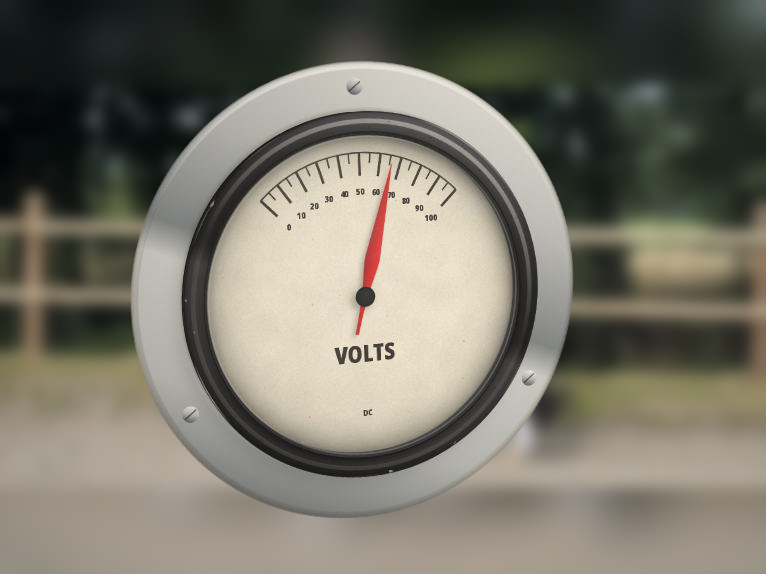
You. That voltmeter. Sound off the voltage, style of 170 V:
65 V
